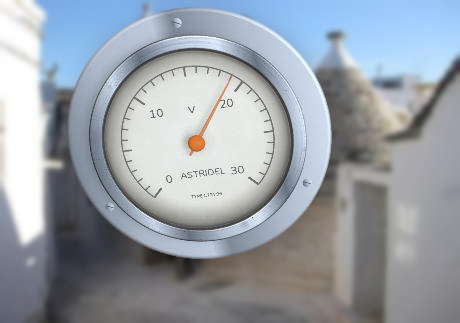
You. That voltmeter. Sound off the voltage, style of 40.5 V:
19 V
